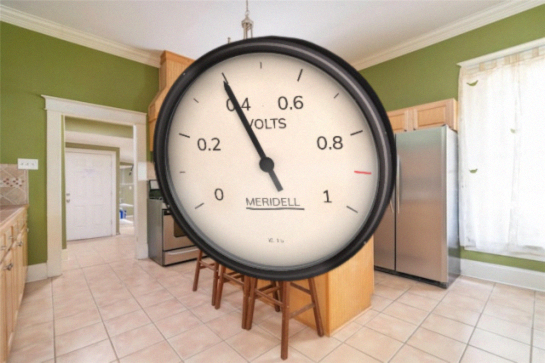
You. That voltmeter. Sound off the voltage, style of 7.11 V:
0.4 V
